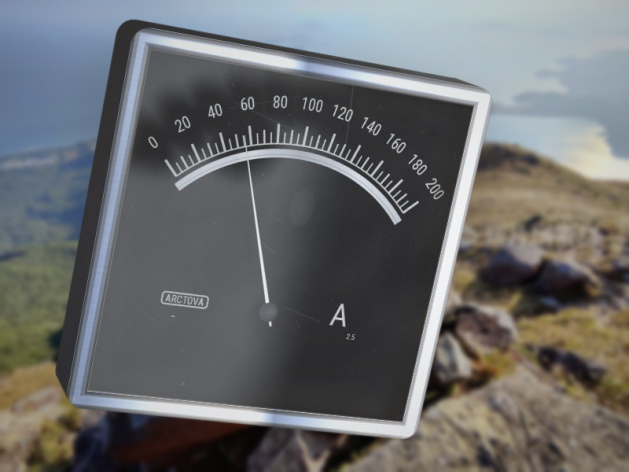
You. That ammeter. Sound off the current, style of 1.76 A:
55 A
